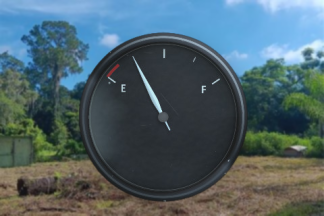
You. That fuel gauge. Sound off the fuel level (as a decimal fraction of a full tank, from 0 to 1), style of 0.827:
0.25
